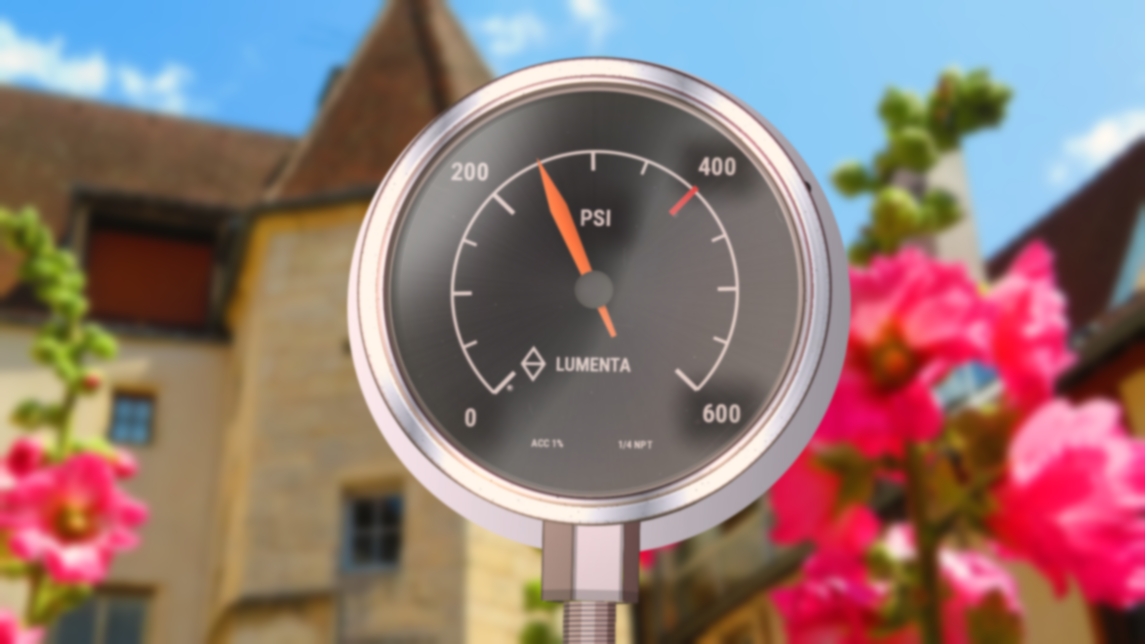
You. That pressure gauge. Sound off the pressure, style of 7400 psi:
250 psi
